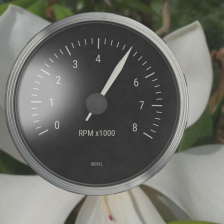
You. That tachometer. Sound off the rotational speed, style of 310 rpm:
5000 rpm
